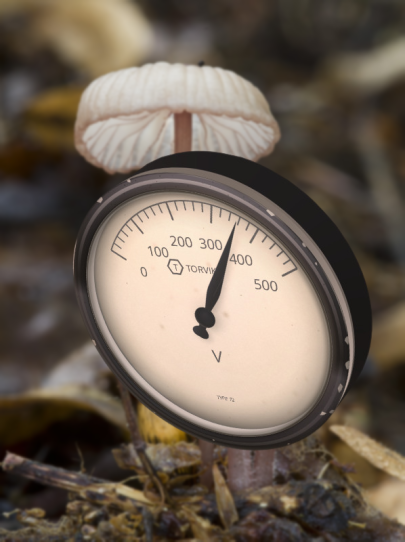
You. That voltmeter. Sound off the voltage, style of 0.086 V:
360 V
